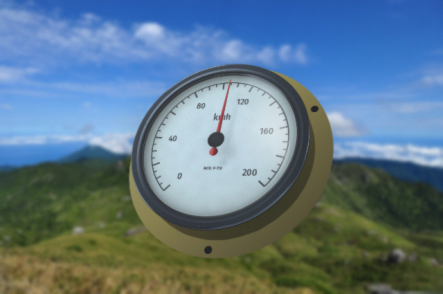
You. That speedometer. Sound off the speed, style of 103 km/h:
105 km/h
